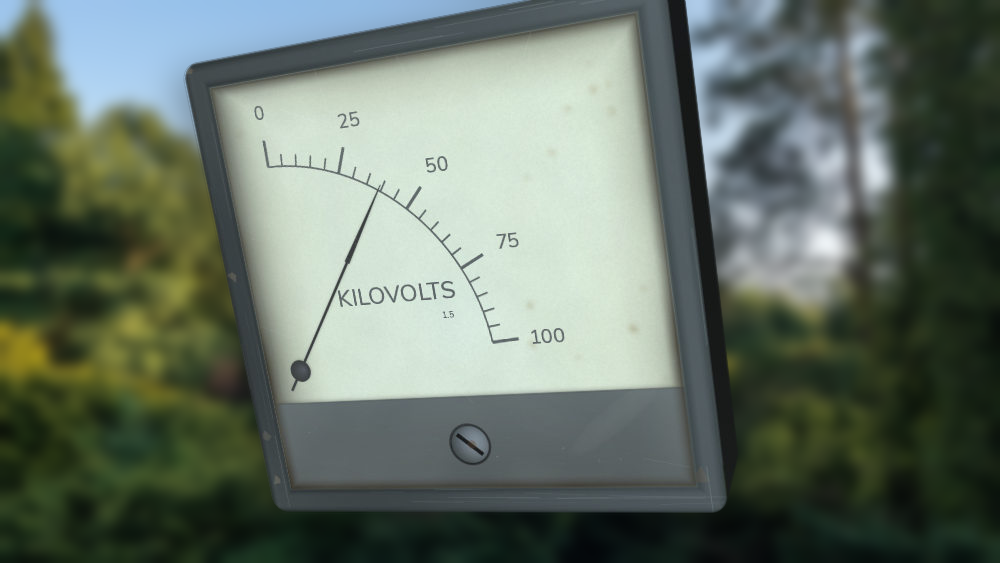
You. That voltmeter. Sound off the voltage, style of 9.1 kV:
40 kV
